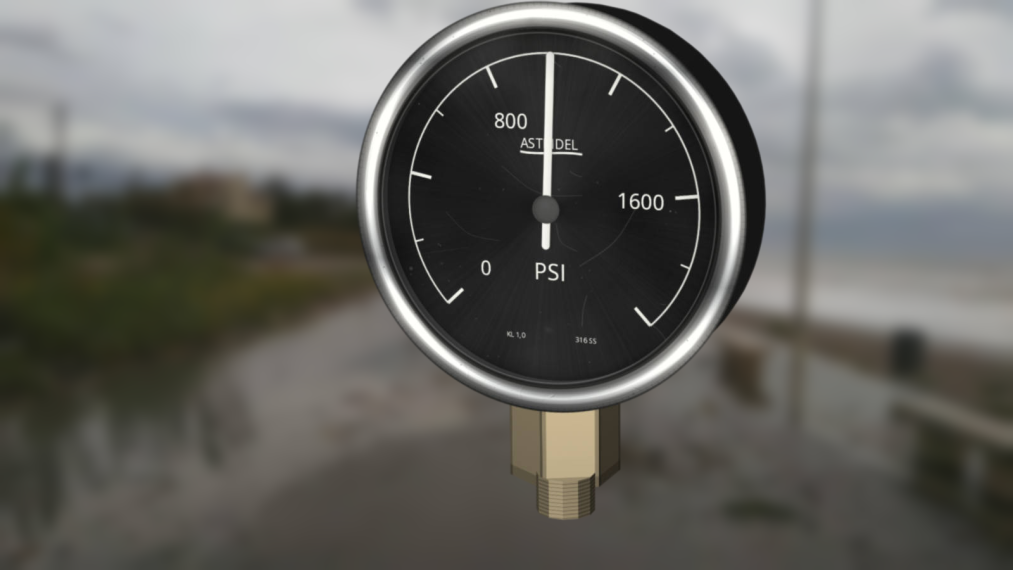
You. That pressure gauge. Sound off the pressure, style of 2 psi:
1000 psi
